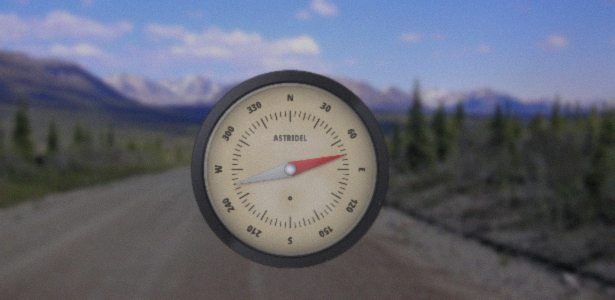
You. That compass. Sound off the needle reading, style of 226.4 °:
75 °
